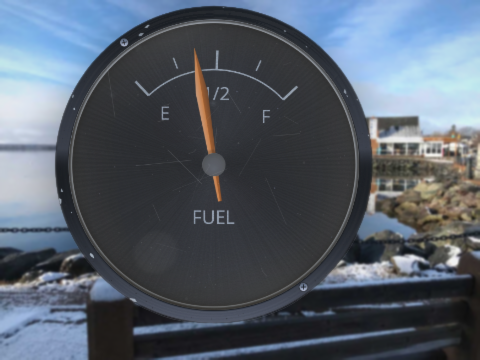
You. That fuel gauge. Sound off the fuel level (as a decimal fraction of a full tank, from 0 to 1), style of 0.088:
0.375
